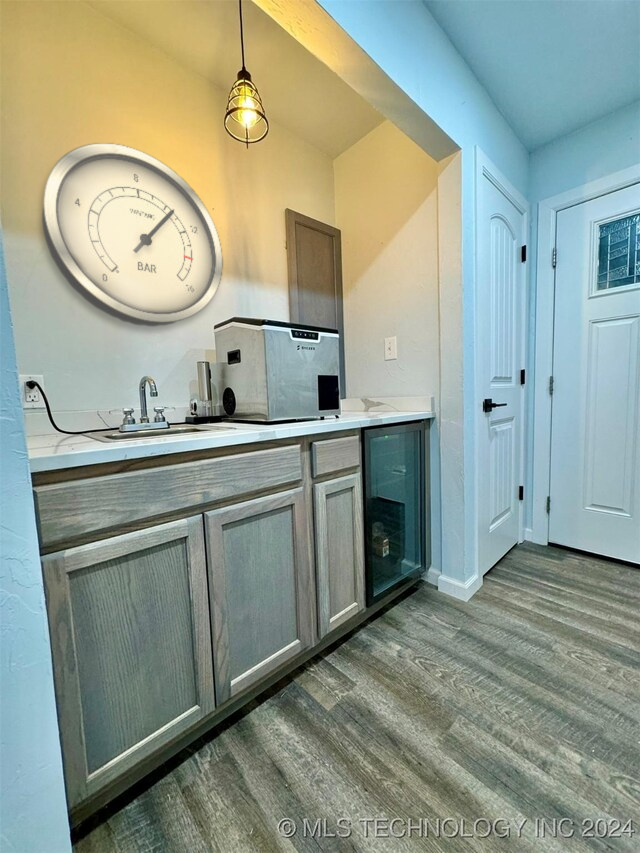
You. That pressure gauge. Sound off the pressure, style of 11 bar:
10.5 bar
